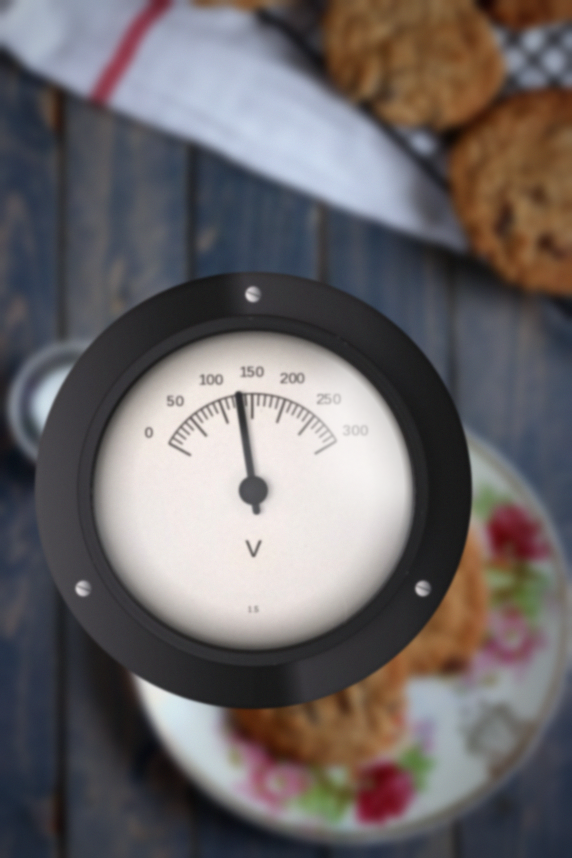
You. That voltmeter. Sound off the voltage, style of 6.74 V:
130 V
